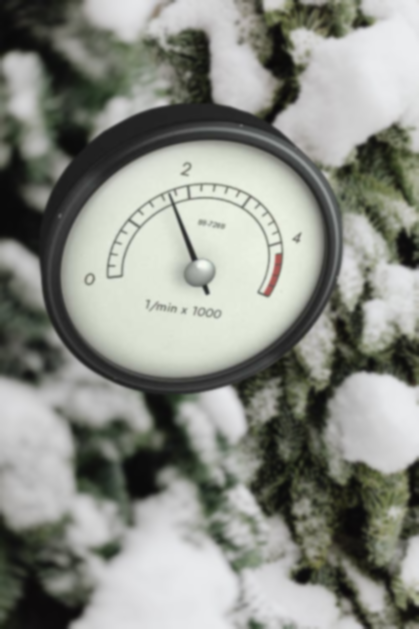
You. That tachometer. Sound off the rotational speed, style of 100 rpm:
1700 rpm
